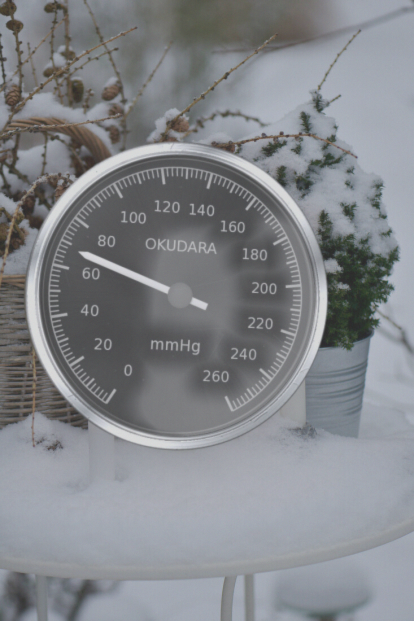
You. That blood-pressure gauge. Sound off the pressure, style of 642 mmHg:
68 mmHg
